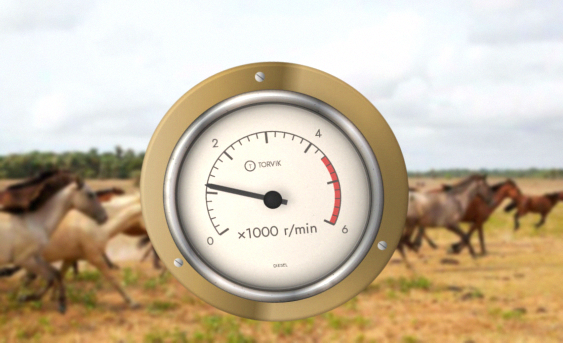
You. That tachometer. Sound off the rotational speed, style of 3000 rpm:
1200 rpm
